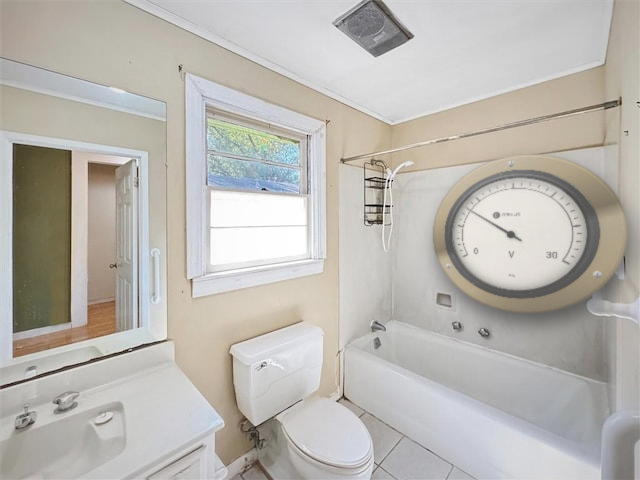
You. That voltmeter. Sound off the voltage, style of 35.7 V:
8 V
